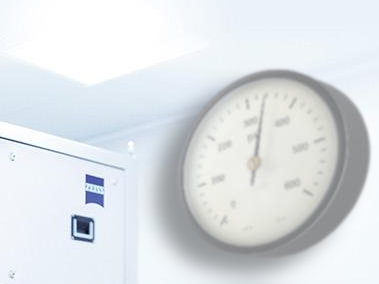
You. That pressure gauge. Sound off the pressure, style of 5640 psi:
340 psi
